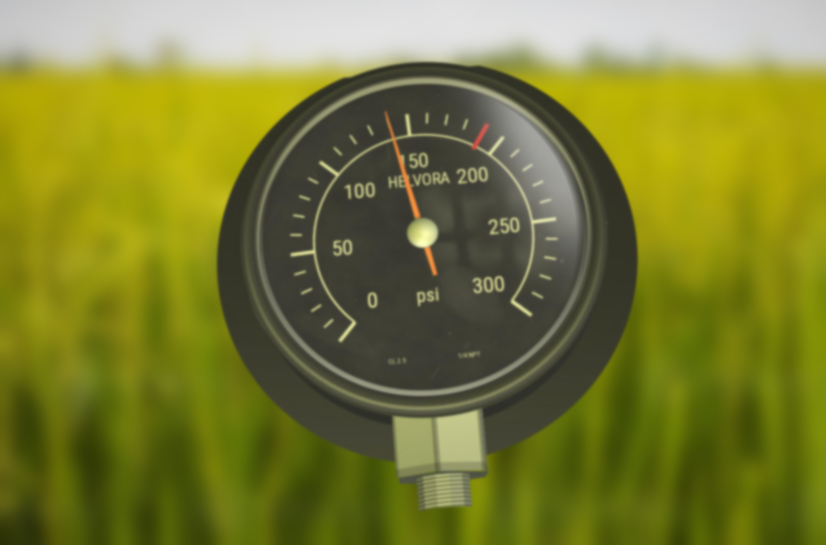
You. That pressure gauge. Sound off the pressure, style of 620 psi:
140 psi
